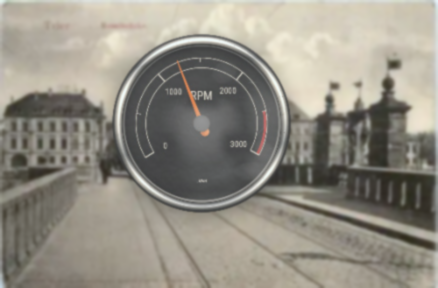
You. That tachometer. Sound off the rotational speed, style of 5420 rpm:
1250 rpm
